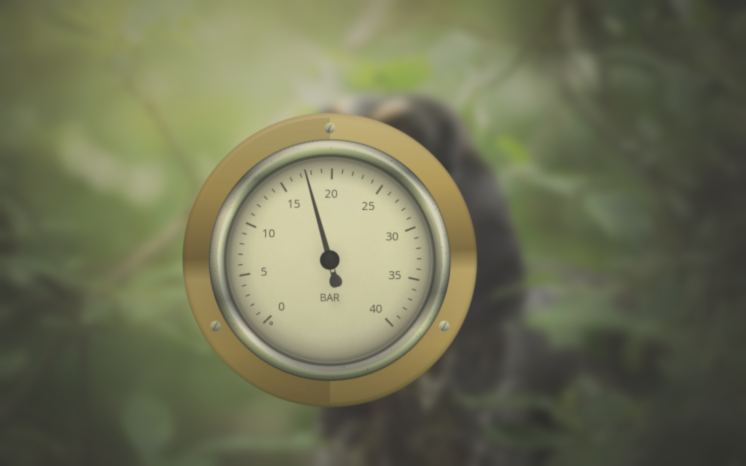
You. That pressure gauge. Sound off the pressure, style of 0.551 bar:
17.5 bar
